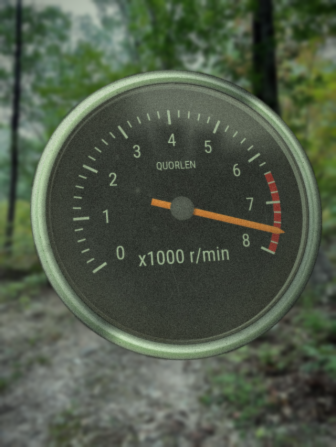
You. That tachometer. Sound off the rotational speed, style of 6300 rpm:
7600 rpm
